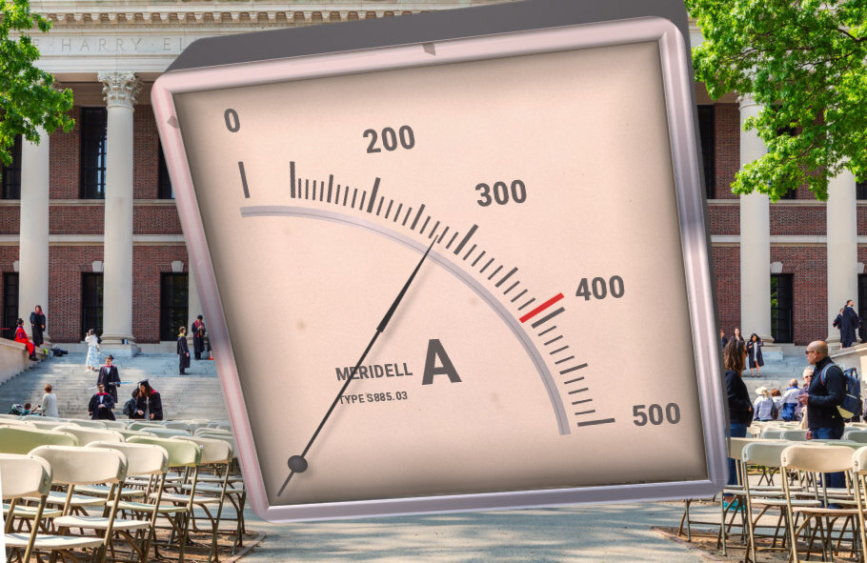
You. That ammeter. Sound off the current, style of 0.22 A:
275 A
